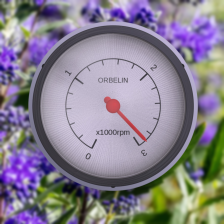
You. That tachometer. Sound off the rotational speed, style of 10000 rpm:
2900 rpm
